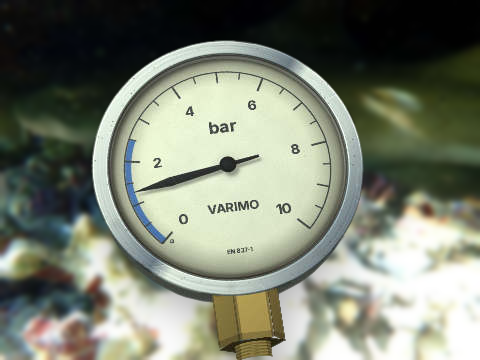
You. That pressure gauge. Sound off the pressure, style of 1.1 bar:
1.25 bar
